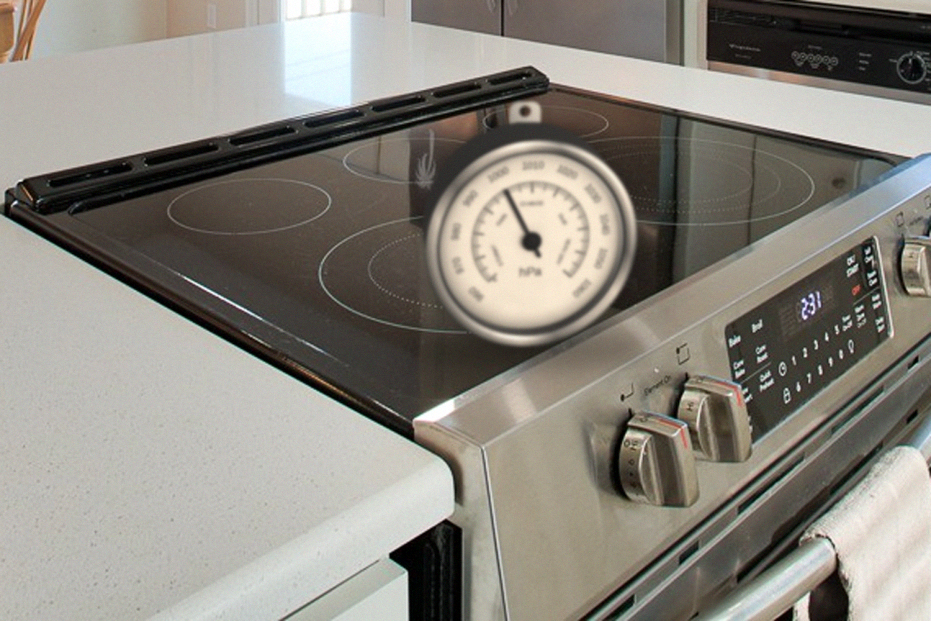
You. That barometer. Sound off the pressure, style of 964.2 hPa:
1000 hPa
